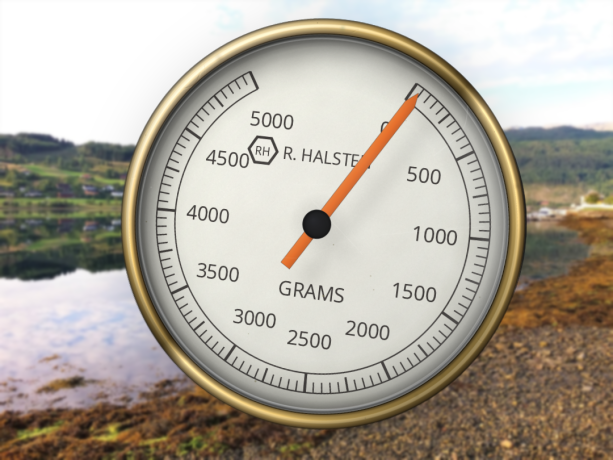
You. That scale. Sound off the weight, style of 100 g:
50 g
